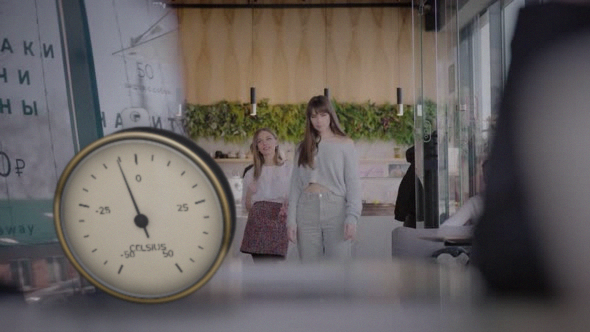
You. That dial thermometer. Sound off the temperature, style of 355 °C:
-5 °C
